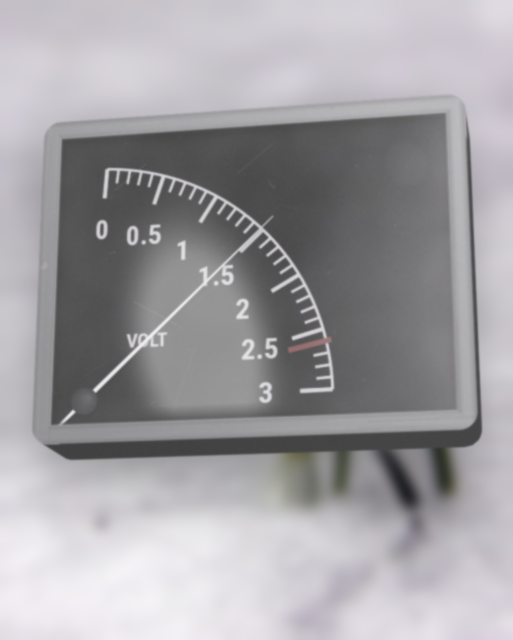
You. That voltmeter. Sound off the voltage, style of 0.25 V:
1.5 V
